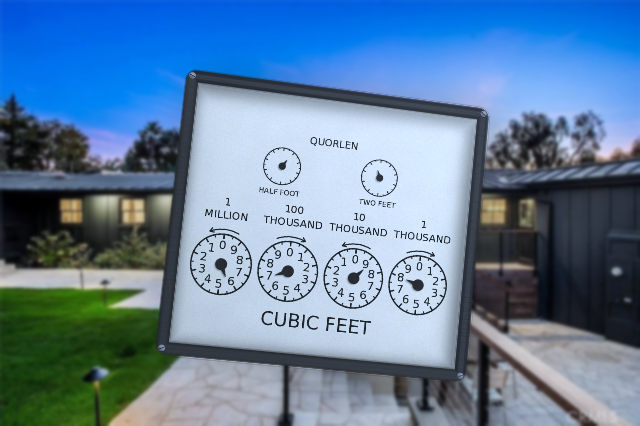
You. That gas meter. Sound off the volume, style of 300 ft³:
568800 ft³
